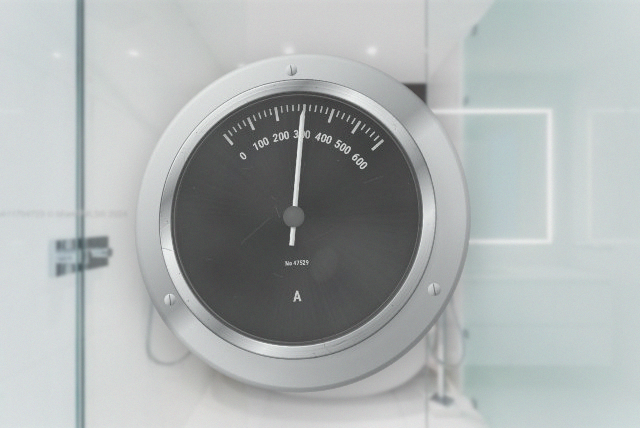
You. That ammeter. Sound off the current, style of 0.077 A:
300 A
